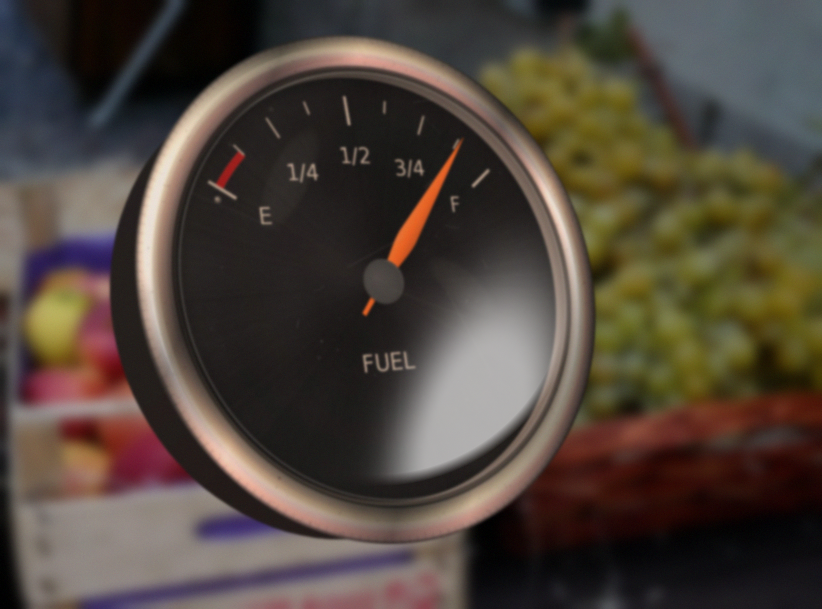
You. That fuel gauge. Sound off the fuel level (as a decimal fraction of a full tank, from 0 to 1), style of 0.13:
0.875
